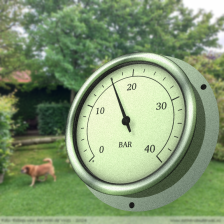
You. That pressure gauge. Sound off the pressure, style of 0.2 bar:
16 bar
